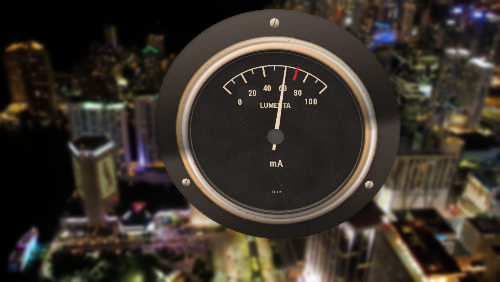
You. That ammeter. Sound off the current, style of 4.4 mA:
60 mA
